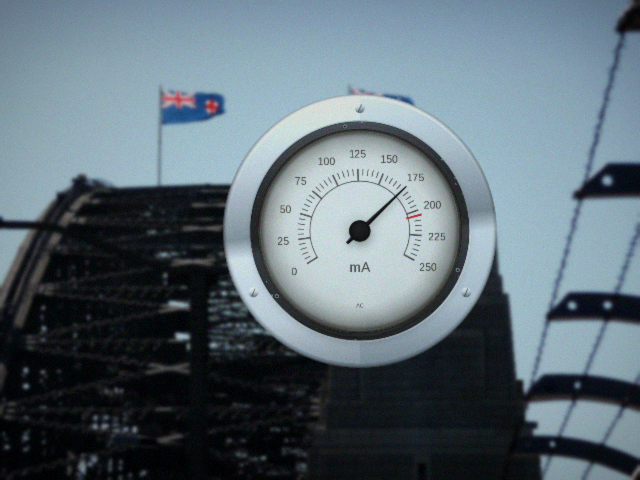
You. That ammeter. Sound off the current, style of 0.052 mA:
175 mA
